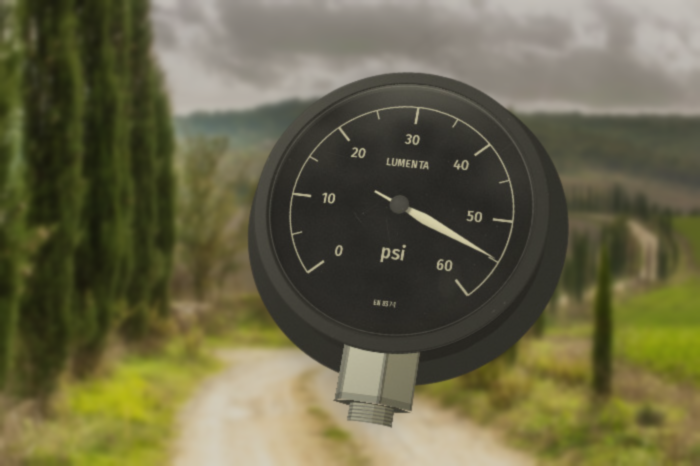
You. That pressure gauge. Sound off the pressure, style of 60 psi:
55 psi
